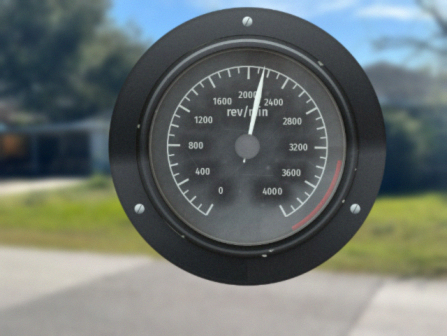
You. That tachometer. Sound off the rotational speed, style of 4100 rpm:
2150 rpm
